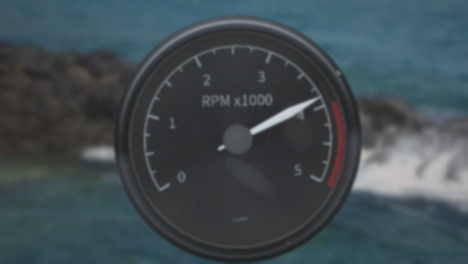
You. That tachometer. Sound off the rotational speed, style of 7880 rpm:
3875 rpm
